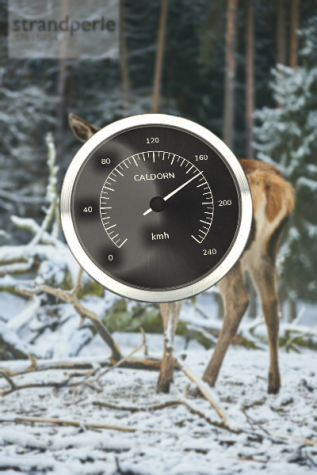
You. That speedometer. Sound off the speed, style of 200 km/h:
170 km/h
